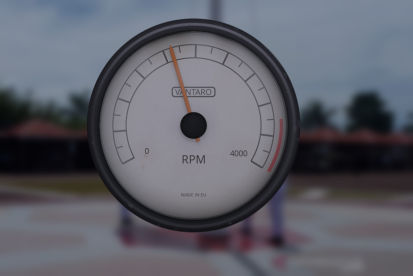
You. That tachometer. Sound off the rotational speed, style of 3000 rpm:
1700 rpm
